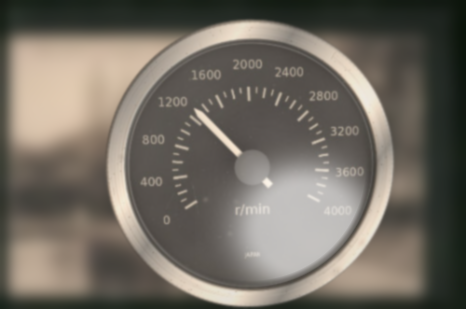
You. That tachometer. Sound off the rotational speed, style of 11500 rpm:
1300 rpm
